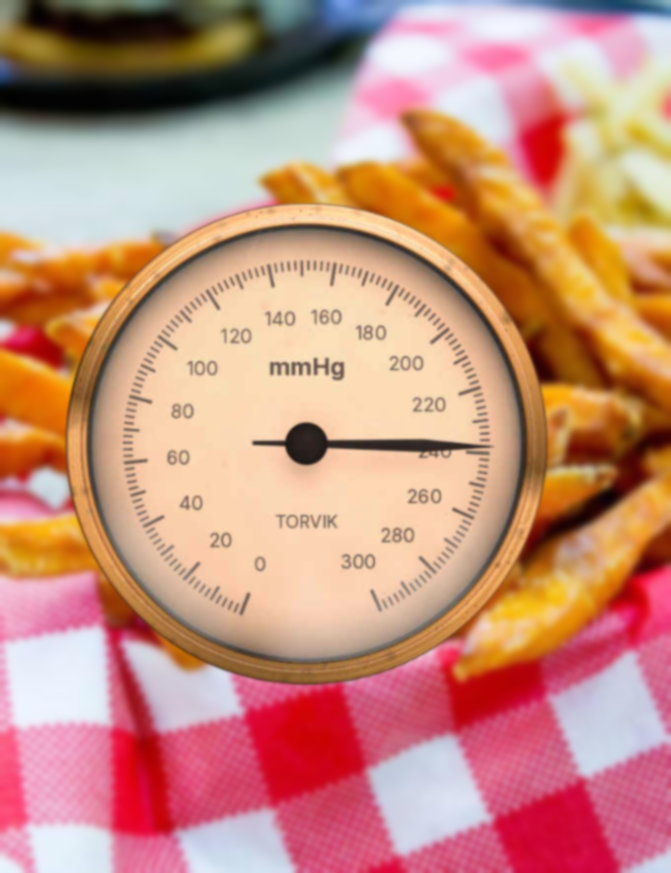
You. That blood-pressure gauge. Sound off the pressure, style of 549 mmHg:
238 mmHg
